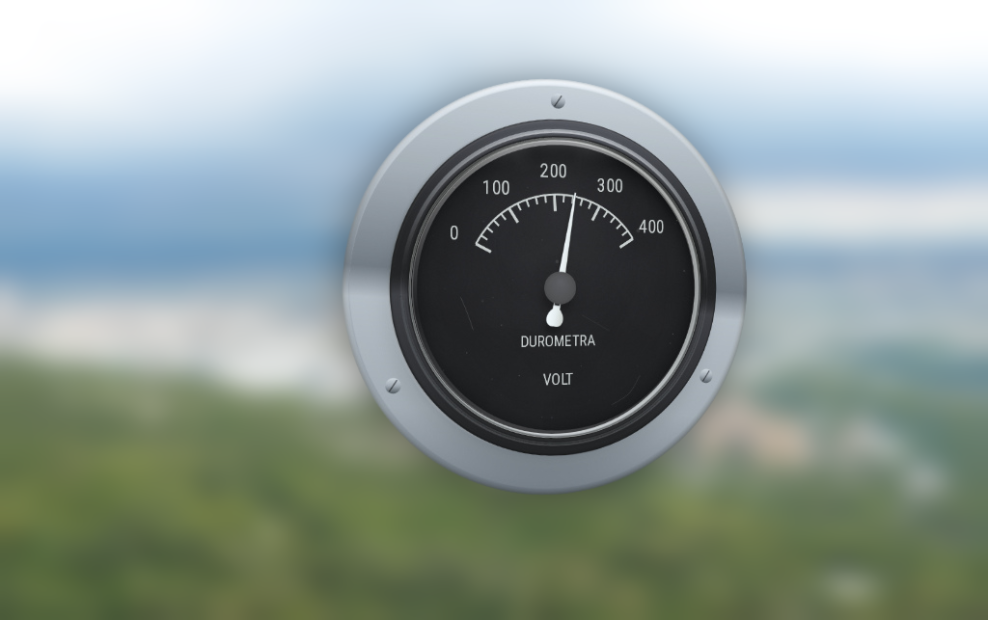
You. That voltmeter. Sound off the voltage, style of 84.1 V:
240 V
